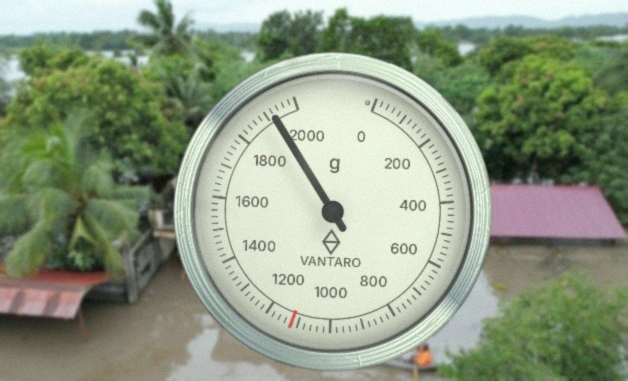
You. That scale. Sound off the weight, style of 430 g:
1920 g
